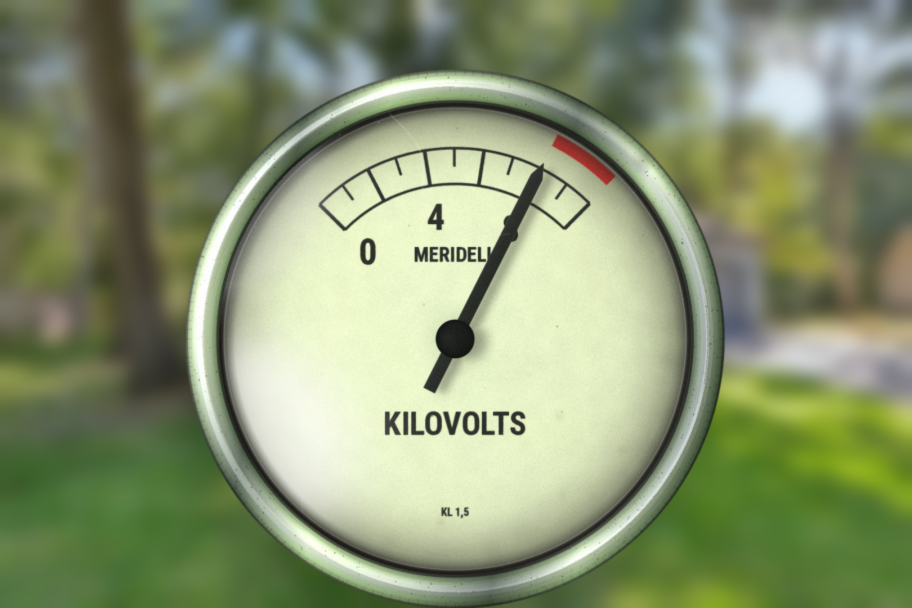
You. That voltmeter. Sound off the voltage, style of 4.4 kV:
8 kV
